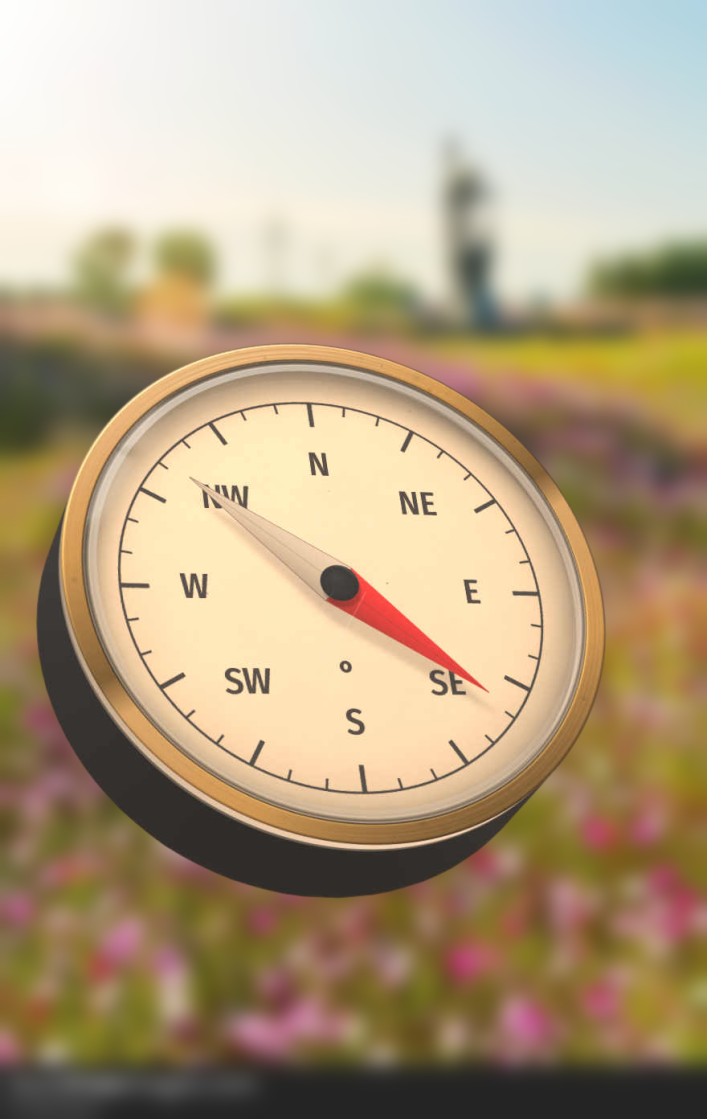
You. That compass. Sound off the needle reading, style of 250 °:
130 °
